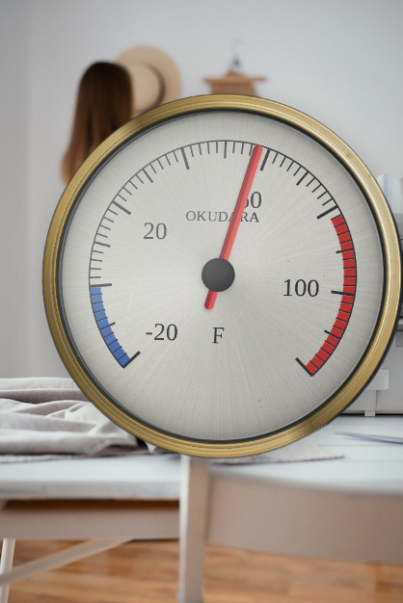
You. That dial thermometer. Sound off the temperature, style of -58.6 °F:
58 °F
